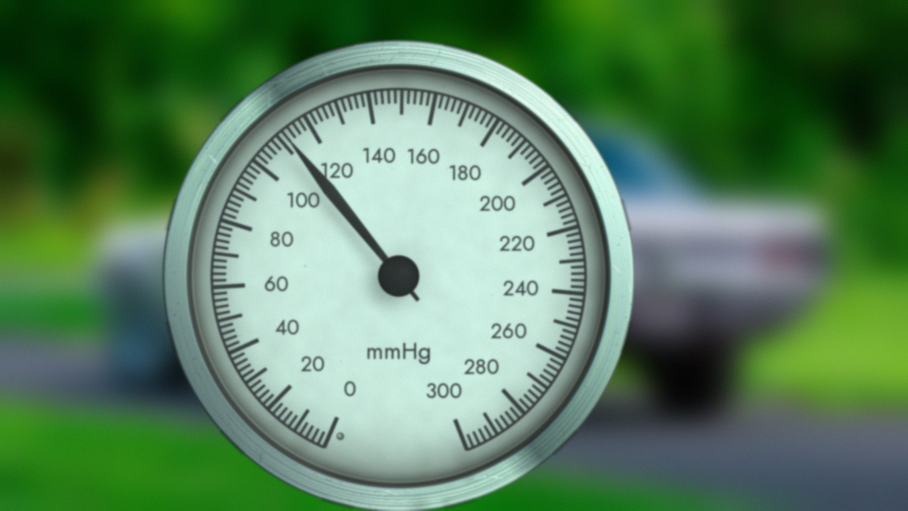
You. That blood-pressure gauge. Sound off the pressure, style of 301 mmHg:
112 mmHg
